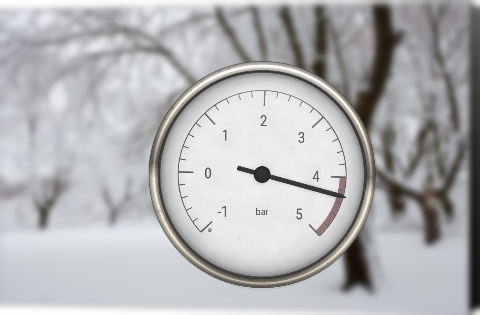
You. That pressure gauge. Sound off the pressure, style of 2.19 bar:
4.3 bar
